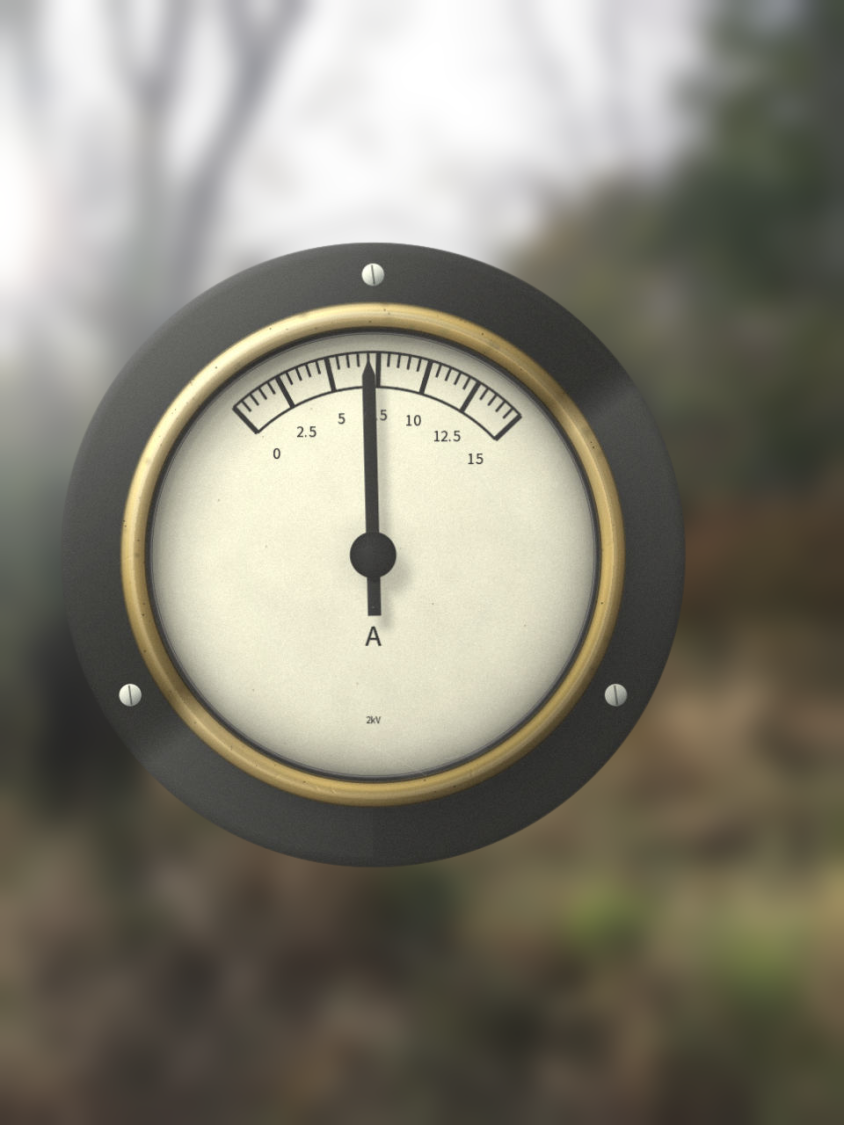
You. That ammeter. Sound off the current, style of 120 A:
7 A
